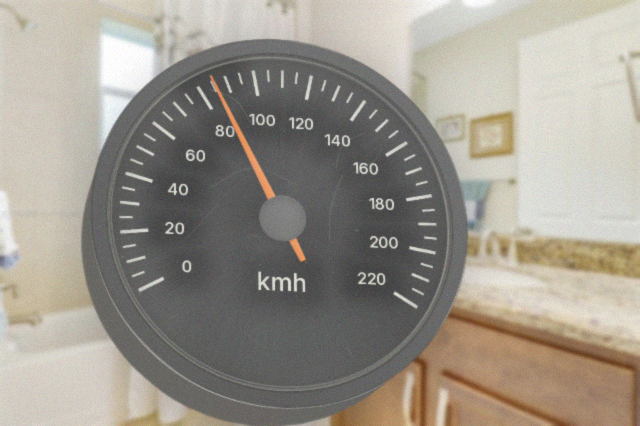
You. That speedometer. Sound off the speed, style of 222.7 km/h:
85 km/h
